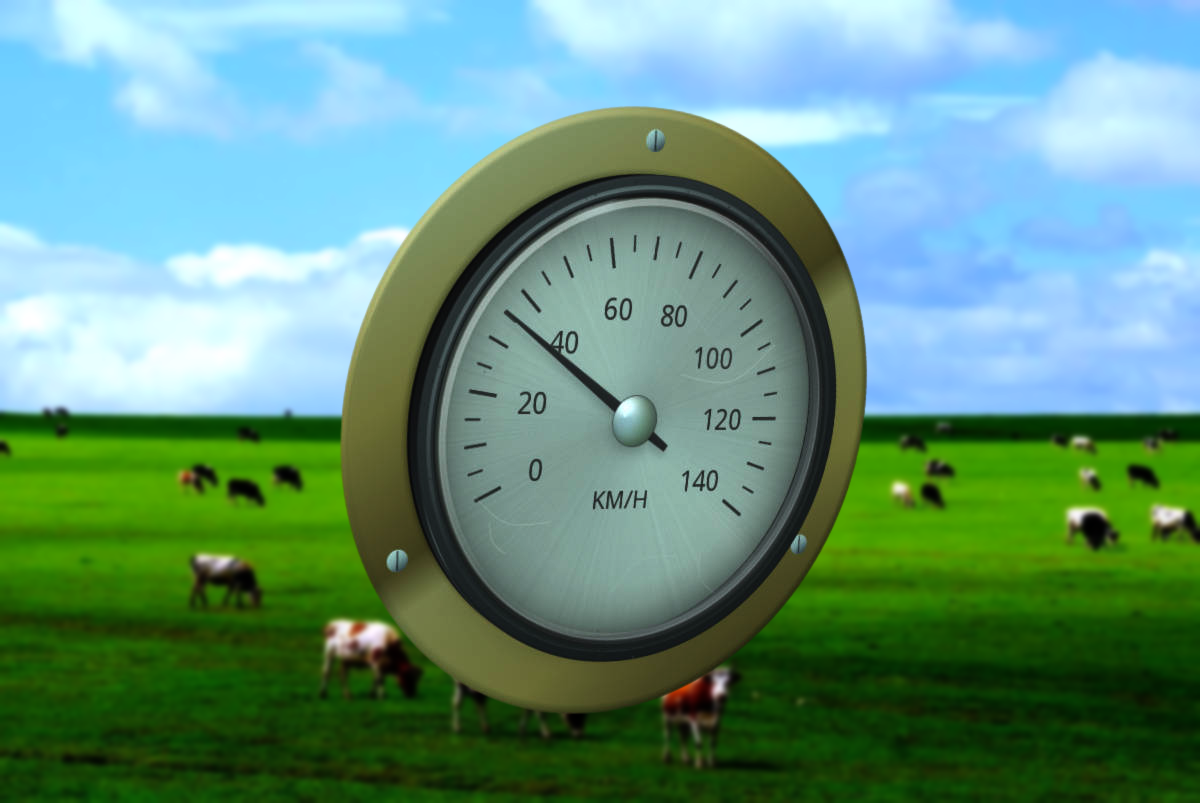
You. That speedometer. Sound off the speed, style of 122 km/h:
35 km/h
